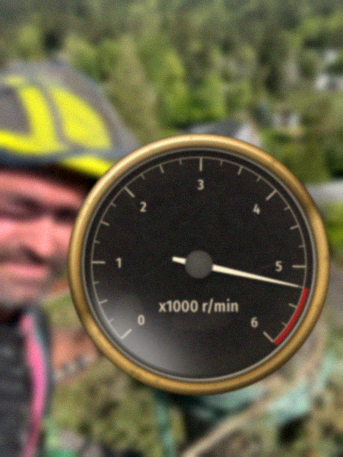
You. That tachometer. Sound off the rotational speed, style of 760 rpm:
5250 rpm
